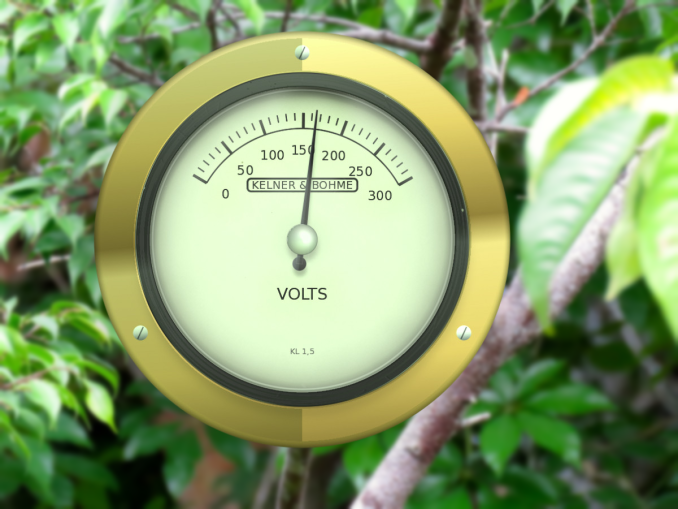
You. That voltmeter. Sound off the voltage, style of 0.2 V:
165 V
